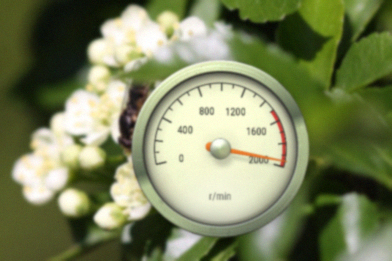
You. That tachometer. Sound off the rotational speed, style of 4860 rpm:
1950 rpm
